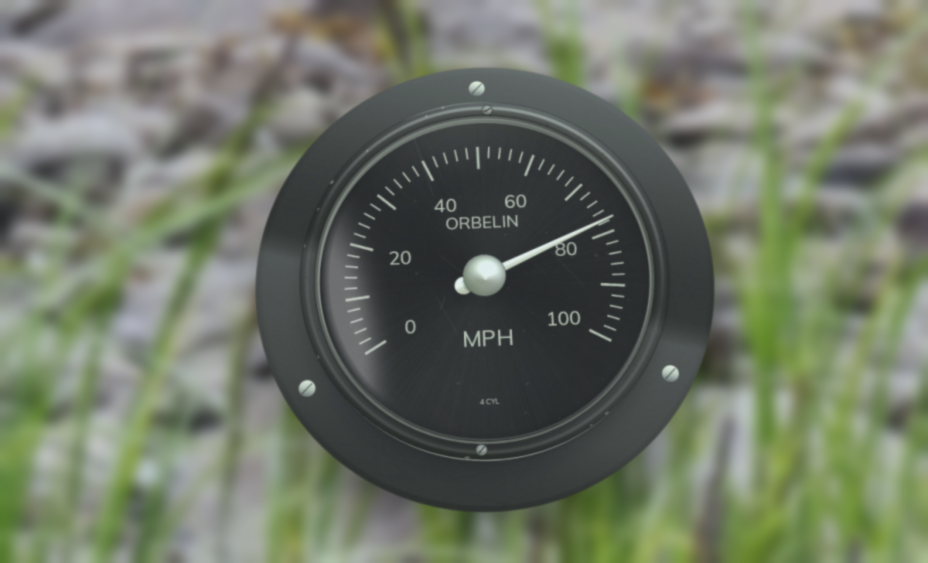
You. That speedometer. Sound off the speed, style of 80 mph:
78 mph
